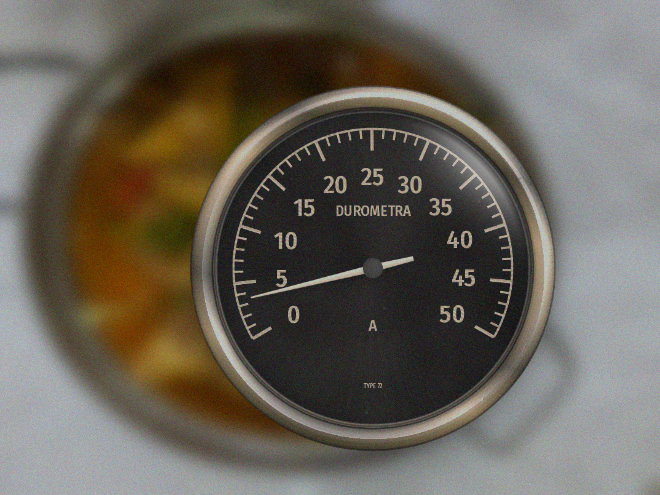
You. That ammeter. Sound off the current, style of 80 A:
3.5 A
